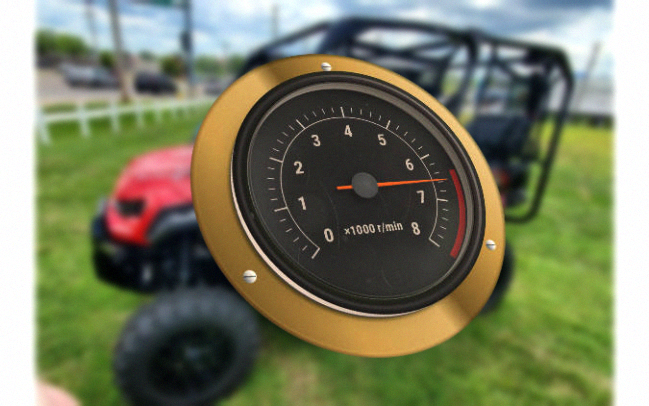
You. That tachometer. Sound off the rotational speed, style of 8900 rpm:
6600 rpm
